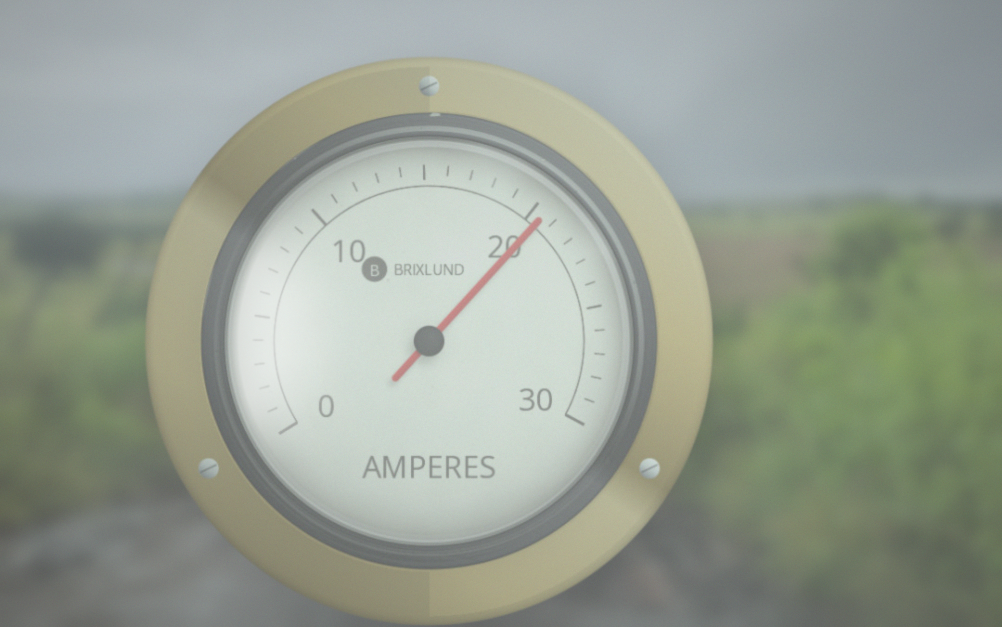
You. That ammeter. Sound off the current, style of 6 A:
20.5 A
